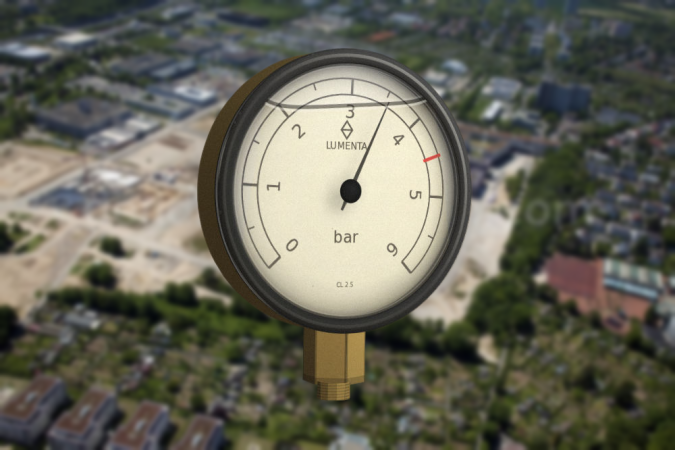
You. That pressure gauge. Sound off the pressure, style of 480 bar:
3.5 bar
